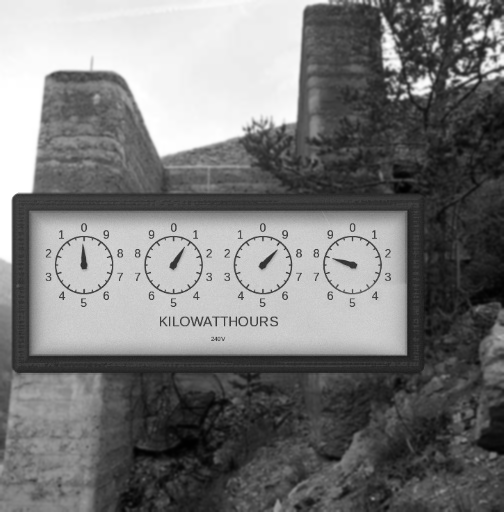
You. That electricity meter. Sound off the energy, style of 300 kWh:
88 kWh
